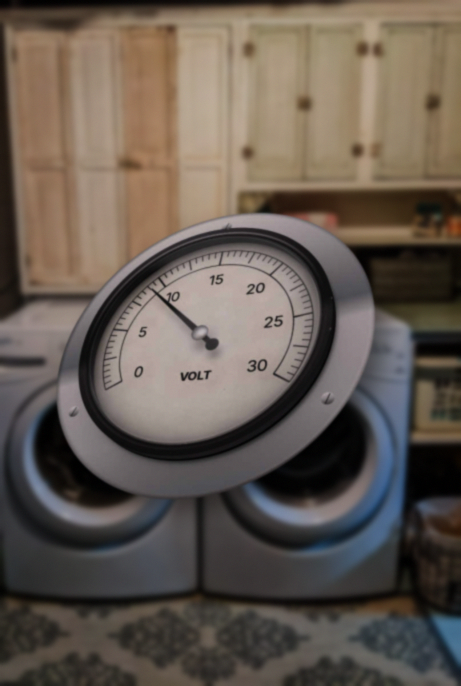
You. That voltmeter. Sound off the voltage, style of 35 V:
9 V
